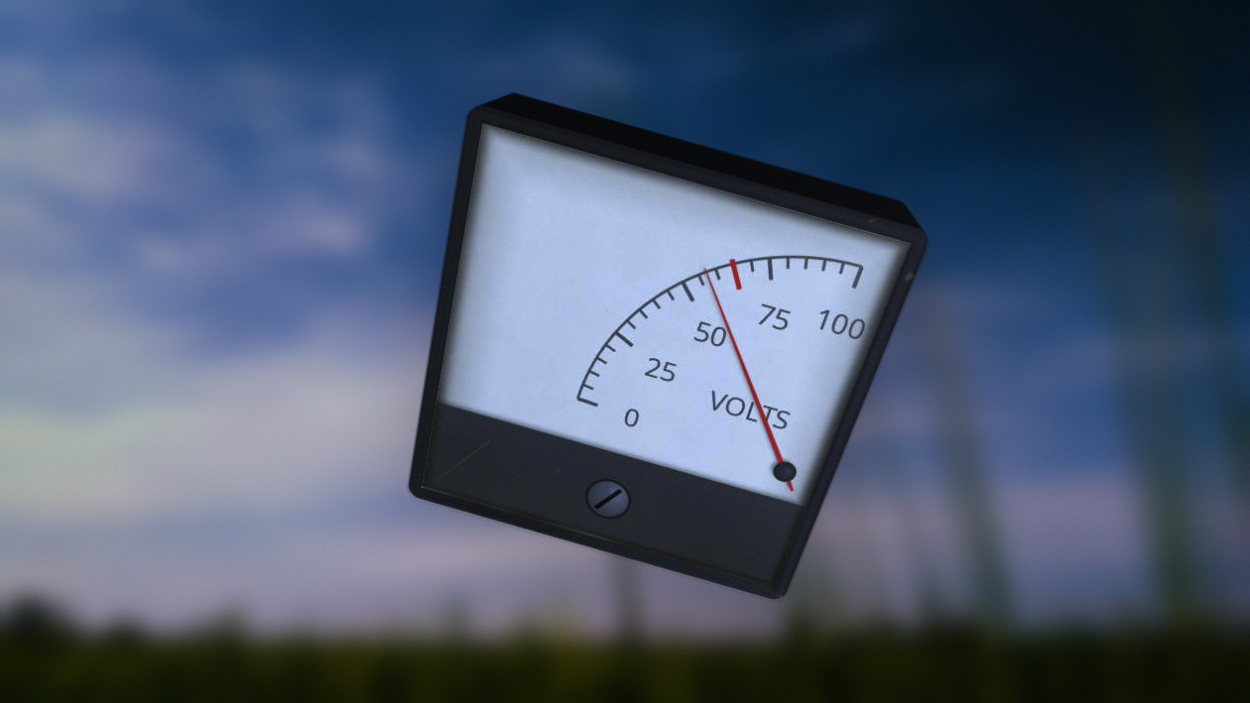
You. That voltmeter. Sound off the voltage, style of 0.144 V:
57.5 V
